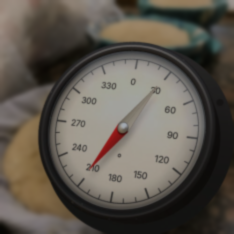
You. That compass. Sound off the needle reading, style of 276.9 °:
210 °
